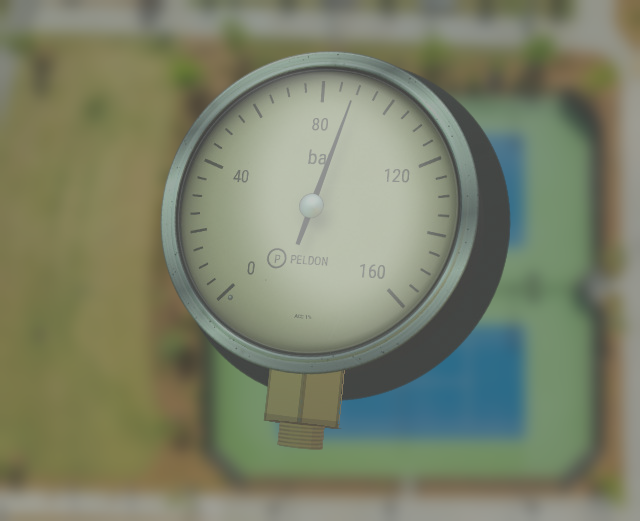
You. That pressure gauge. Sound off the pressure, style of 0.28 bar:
90 bar
